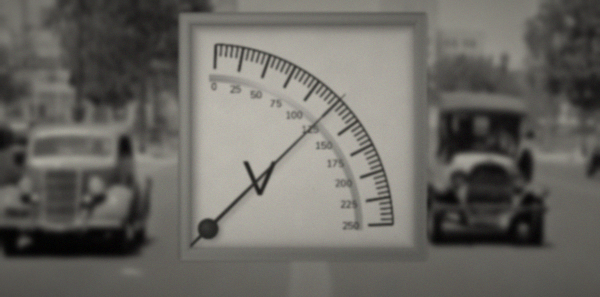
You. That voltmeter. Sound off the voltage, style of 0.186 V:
125 V
